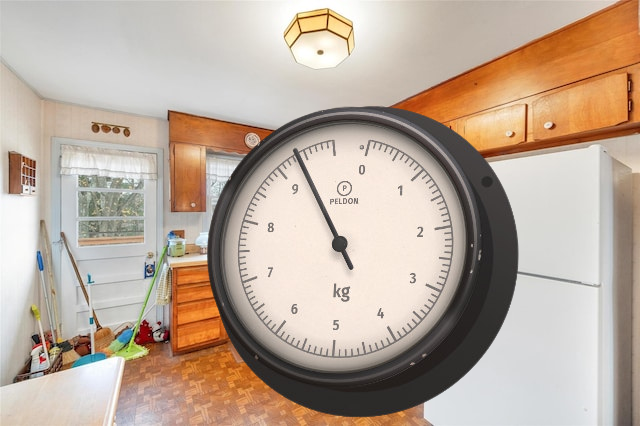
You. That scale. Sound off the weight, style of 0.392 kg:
9.4 kg
